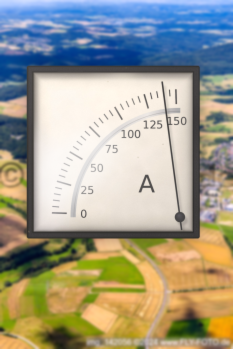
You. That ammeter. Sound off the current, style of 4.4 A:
140 A
